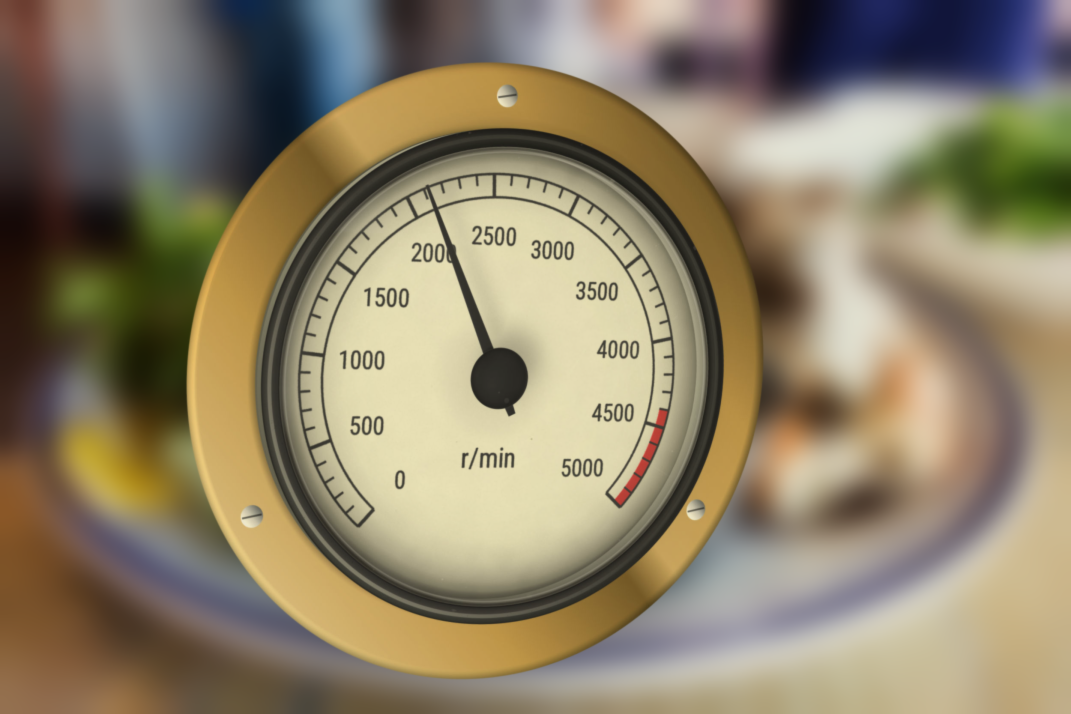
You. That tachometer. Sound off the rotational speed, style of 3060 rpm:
2100 rpm
